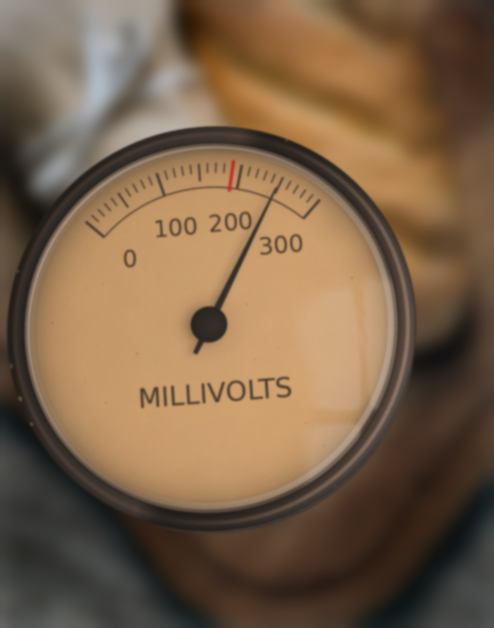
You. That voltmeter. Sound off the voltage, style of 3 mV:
250 mV
